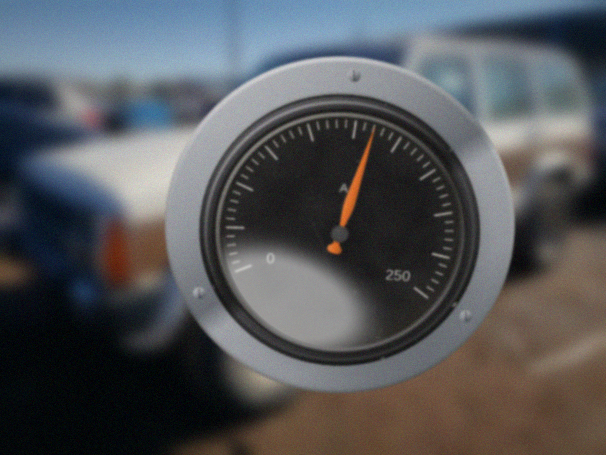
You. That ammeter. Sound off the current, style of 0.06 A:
135 A
